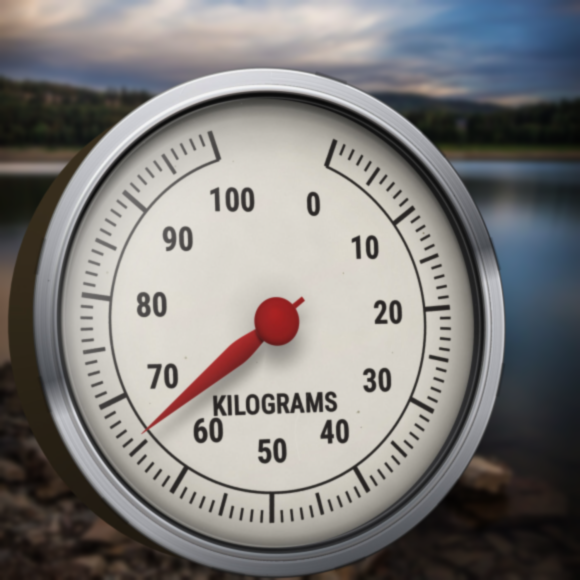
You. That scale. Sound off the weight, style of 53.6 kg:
66 kg
